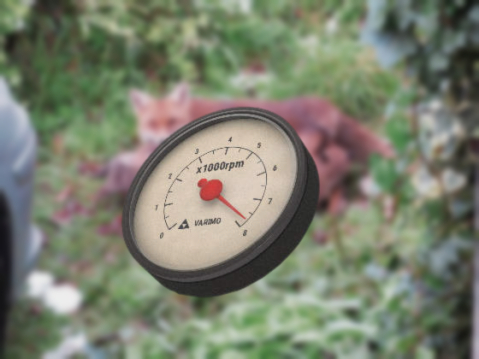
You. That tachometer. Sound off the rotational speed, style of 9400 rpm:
7750 rpm
